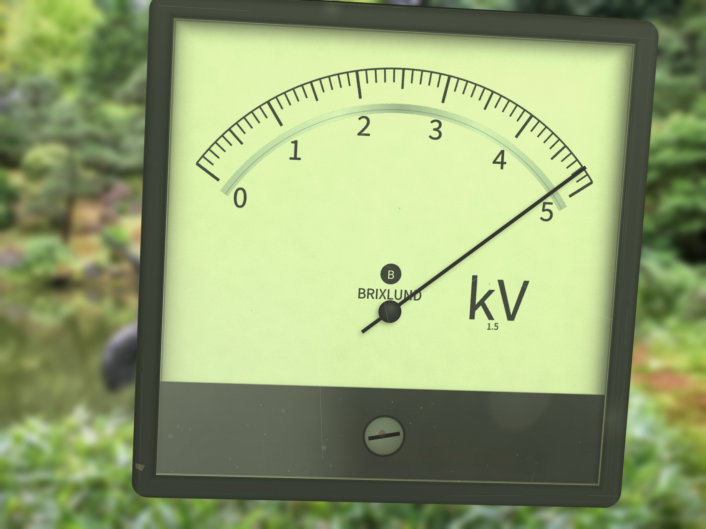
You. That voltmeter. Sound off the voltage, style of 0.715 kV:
4.8 kV
